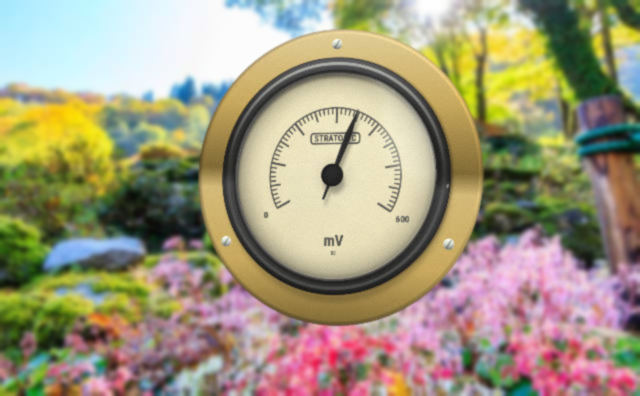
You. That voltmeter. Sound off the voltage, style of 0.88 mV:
350 mV
